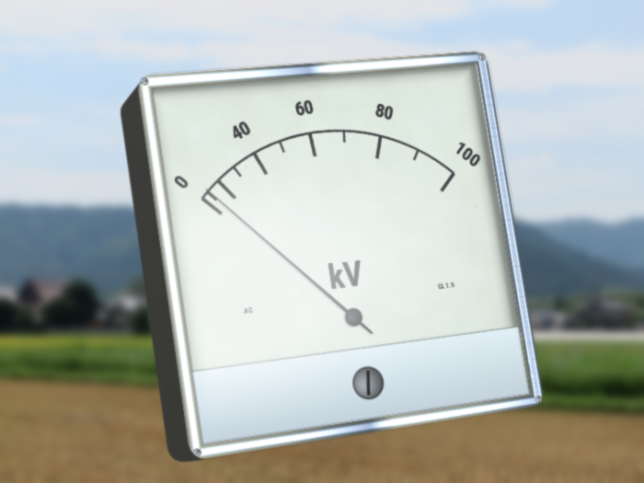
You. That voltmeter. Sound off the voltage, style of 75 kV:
10 kV
